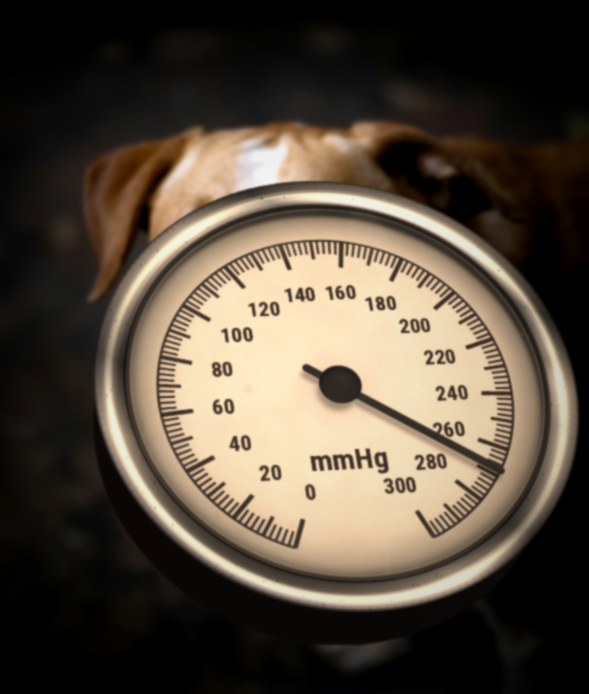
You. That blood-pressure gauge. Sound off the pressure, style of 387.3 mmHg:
270 mmHg
